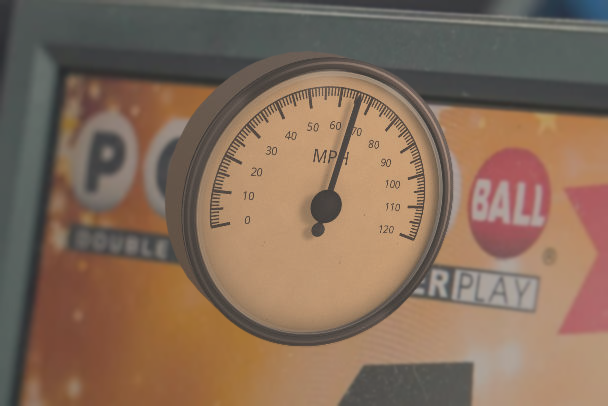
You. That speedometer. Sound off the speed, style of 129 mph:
65 mph
